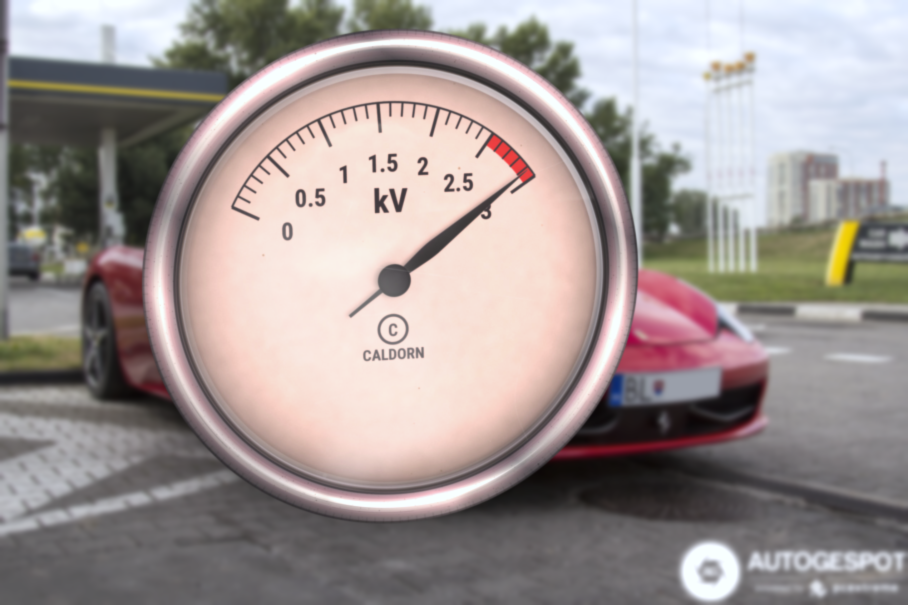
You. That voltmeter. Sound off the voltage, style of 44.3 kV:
2.9 kV
